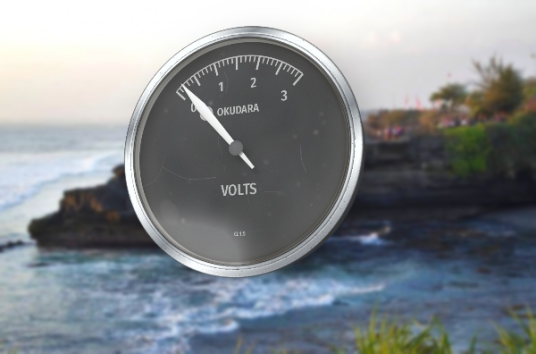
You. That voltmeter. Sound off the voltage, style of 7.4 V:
0.2 V
